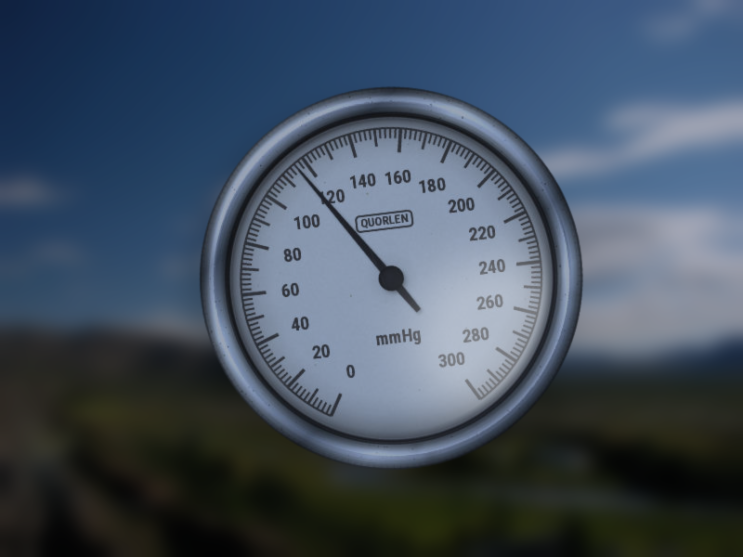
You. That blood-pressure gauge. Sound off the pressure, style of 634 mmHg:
116 mmHg
